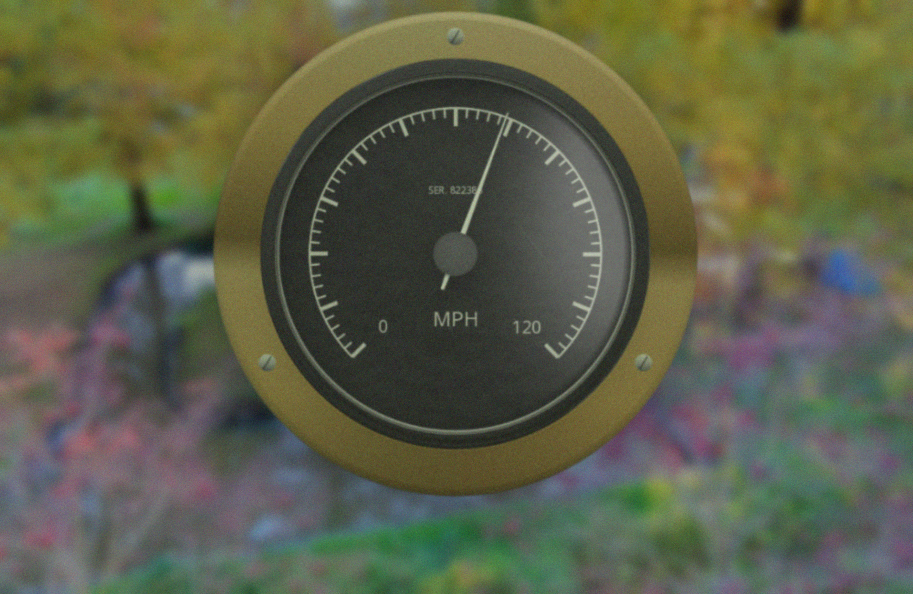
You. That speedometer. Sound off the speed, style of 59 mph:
69 mph
